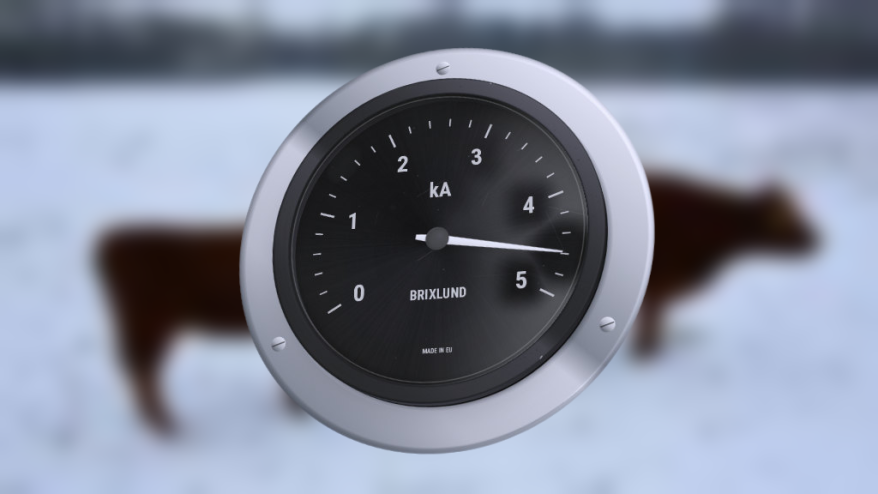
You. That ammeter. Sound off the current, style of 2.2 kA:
4.6 kA
